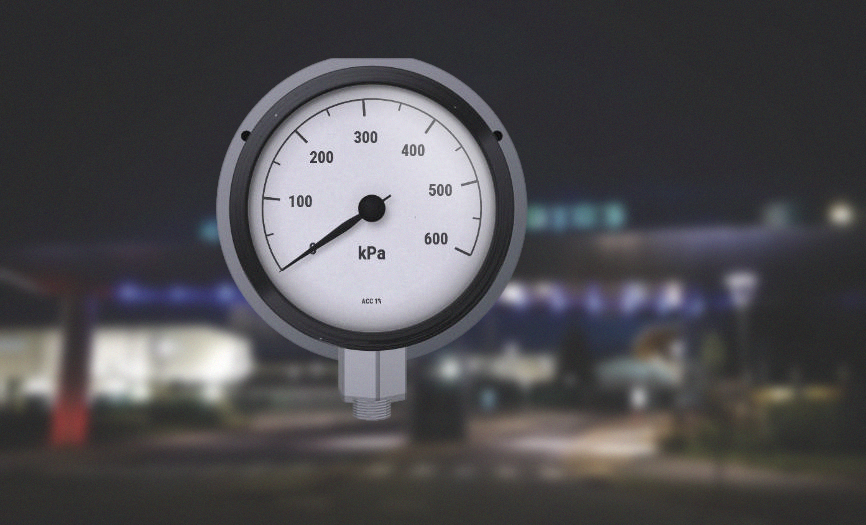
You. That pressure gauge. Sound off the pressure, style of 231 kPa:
0 kPa
